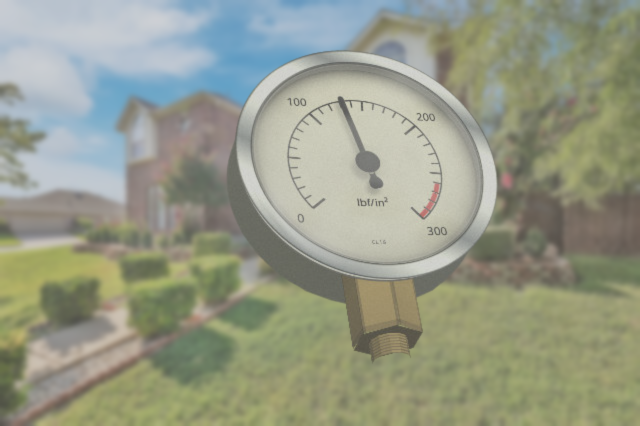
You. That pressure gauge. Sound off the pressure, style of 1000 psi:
130 psi
